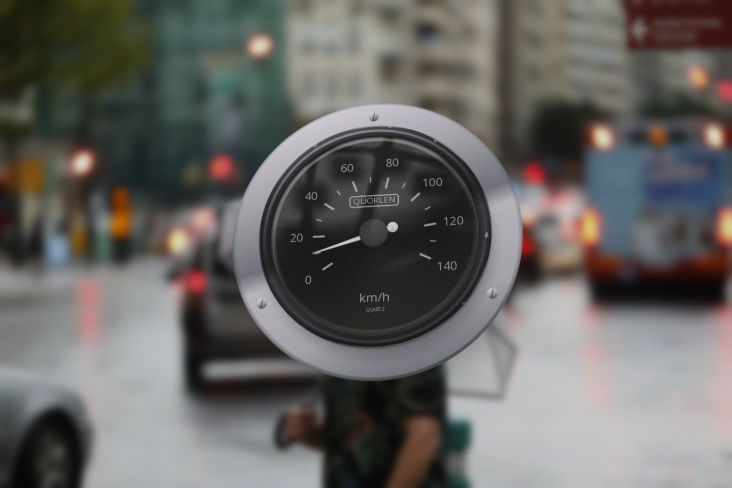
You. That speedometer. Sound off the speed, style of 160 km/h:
10 km/h
